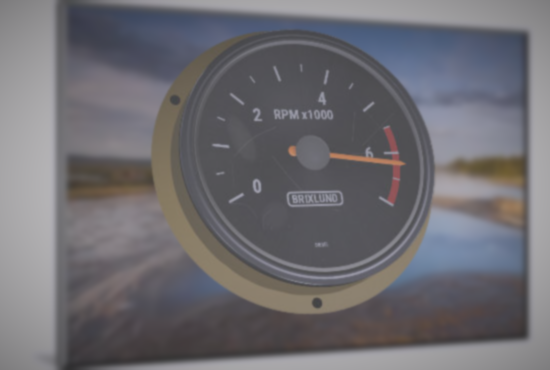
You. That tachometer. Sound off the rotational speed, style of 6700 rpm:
6250 rpm
